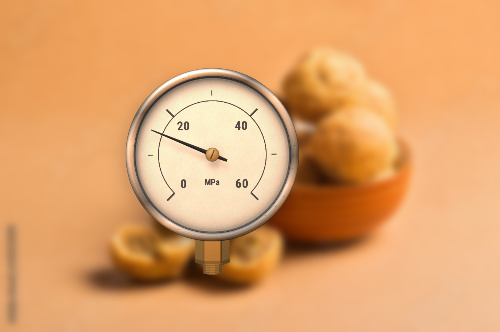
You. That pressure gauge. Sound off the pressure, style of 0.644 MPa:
15 MPa
